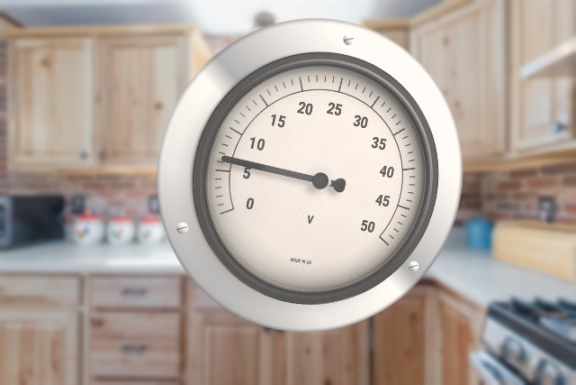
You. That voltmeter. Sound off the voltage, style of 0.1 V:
6.5 V
